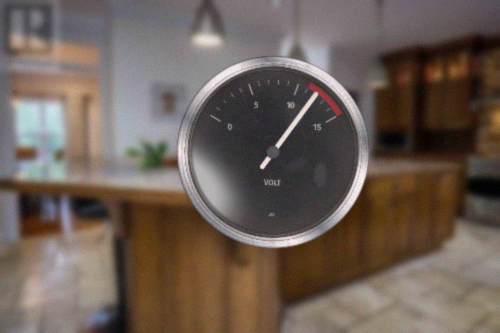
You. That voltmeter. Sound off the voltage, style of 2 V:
12 V
